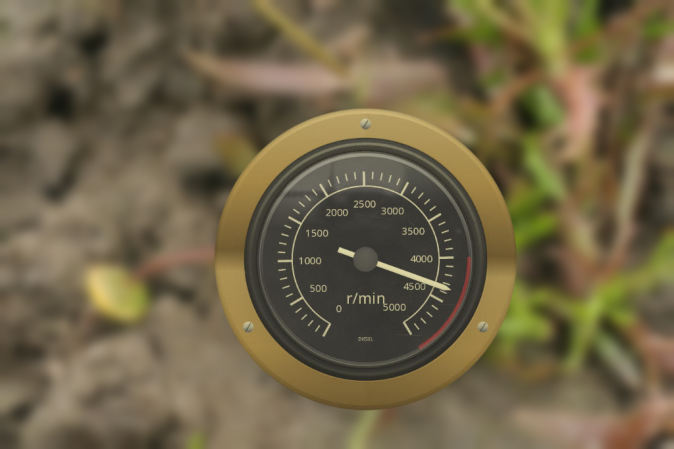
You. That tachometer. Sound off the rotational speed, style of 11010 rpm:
4350 rpm
